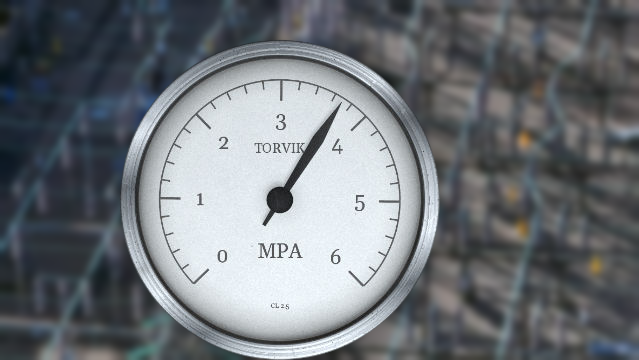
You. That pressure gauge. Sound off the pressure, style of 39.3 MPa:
3.7 MPa
